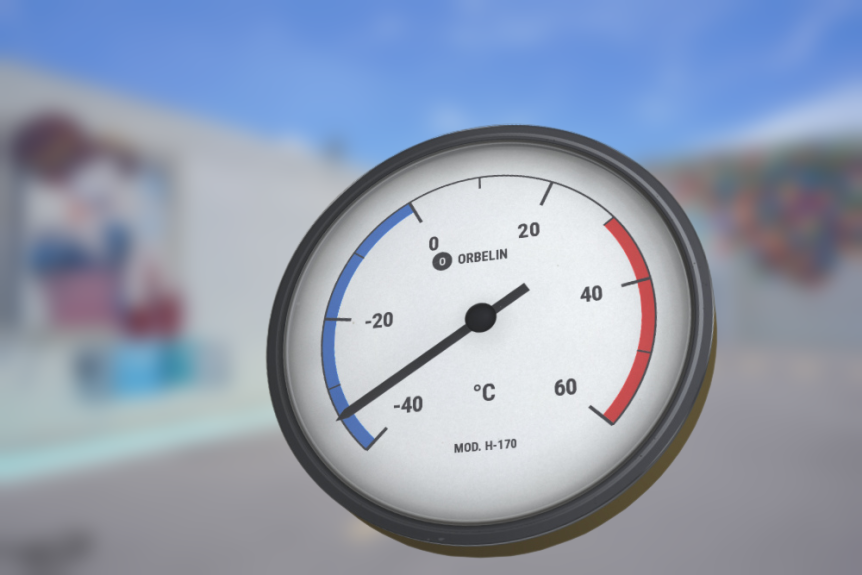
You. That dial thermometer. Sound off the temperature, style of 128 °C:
-35 °C
